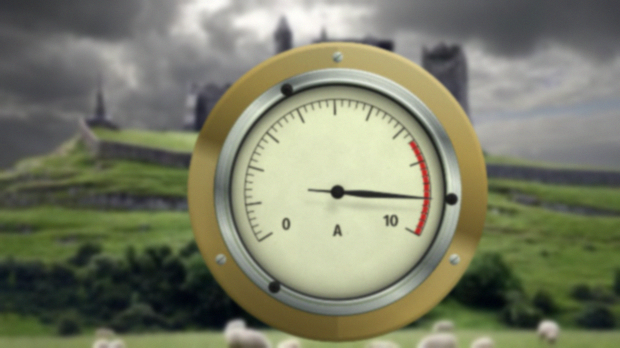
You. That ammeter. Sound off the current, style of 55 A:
9 A
